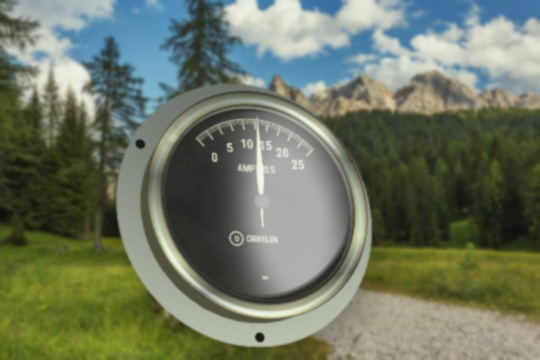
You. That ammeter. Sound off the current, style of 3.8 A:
12.5 A
